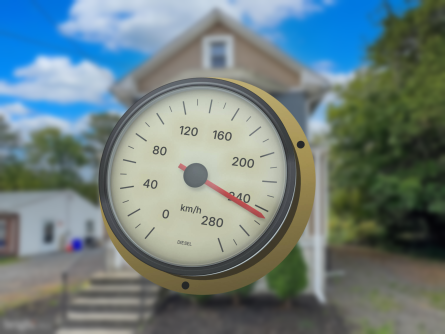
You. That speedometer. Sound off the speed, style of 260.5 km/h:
245 km/h
